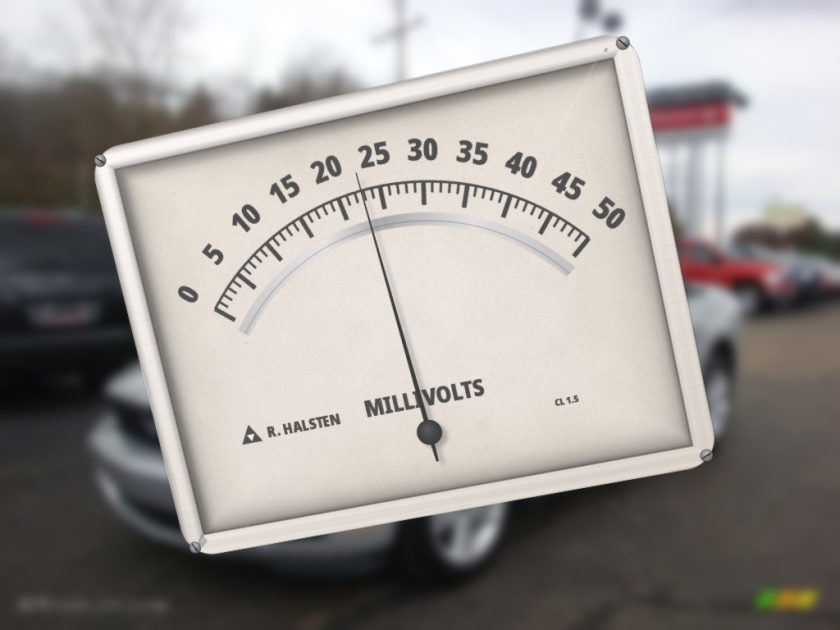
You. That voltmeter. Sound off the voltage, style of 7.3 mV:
23 mV
